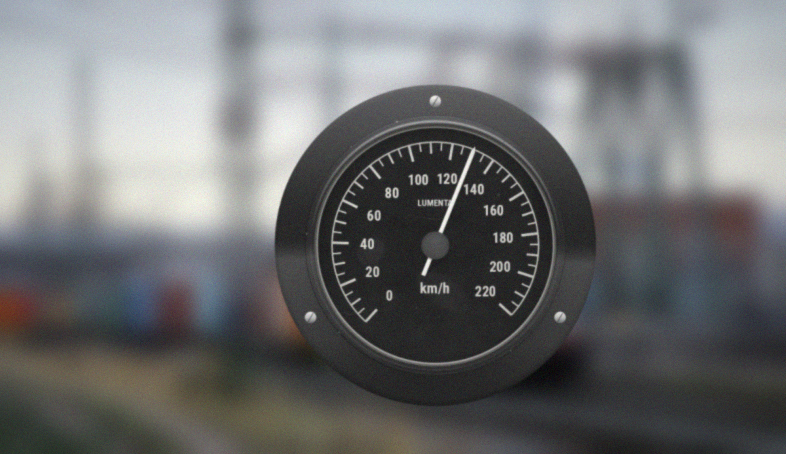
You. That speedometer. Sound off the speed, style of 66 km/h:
130 km/h
